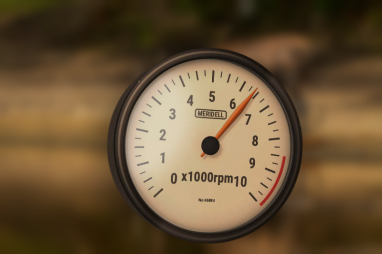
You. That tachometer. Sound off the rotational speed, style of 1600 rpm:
6375 rpm
